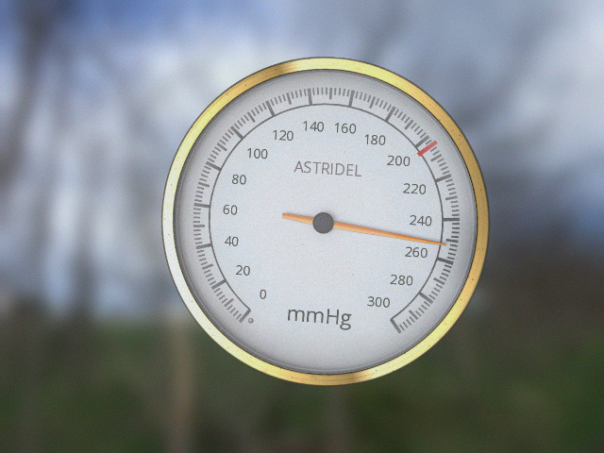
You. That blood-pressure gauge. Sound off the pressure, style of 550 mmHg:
252 mmHg
